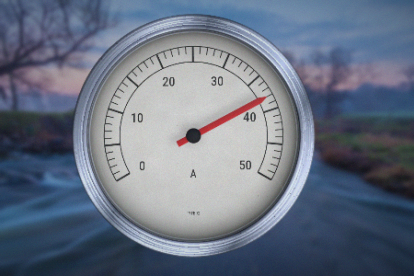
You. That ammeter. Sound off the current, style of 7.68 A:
38 A
